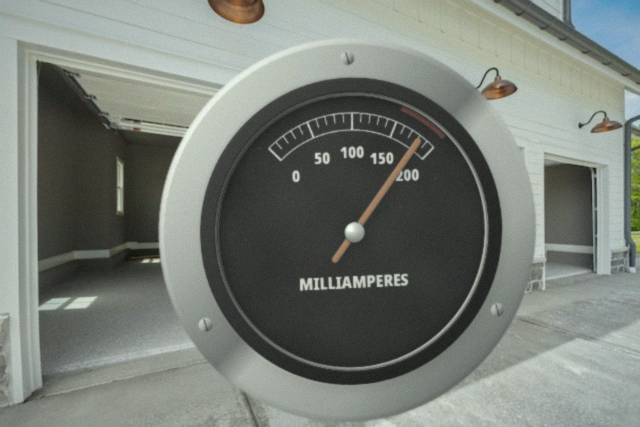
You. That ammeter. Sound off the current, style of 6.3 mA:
180 mA
